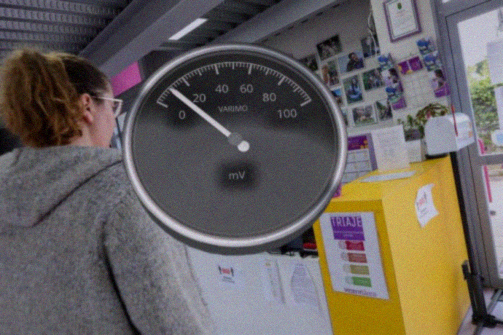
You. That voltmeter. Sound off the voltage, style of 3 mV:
10 mV
